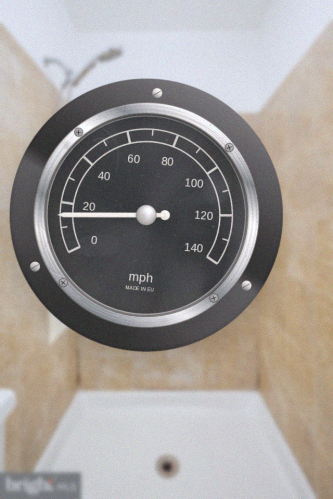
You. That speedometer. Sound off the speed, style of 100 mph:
15 mph
